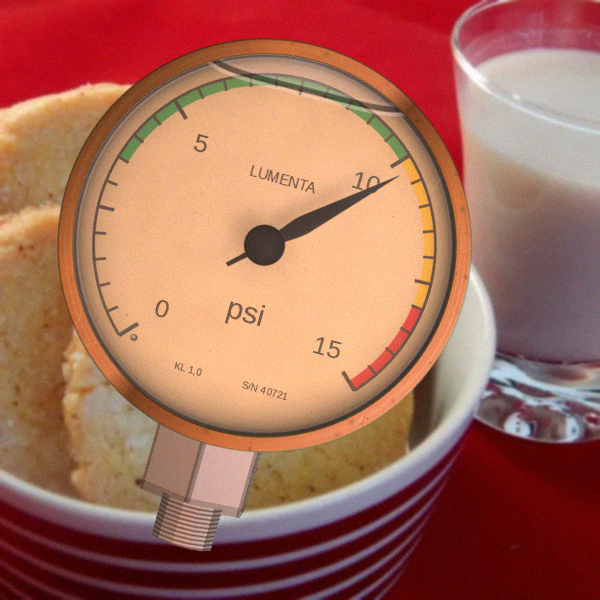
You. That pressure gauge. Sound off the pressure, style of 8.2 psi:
10.25 psi
